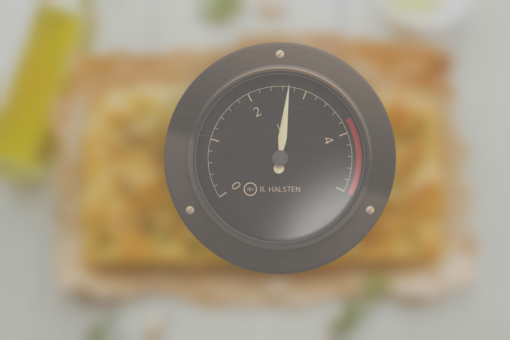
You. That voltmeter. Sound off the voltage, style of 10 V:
2.7 V
